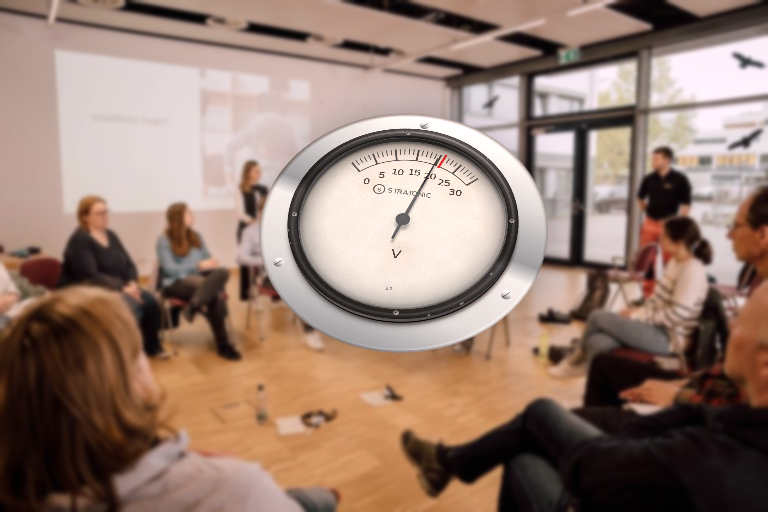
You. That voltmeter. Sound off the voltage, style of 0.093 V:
20 V
